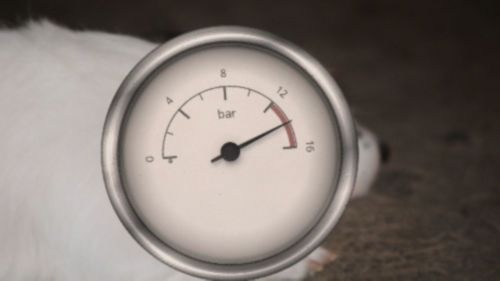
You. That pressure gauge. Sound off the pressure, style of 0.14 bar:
14 bar
